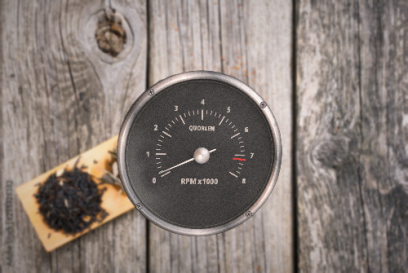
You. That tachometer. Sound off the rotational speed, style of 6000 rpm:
200 rpm
